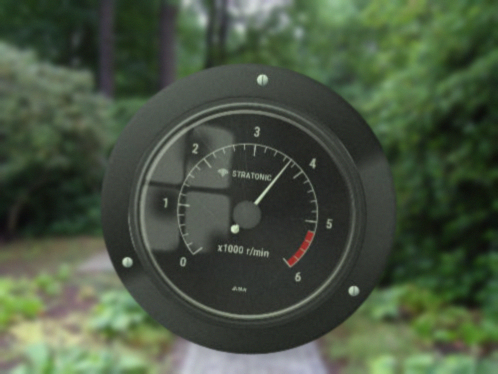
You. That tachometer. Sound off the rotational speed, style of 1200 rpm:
3700 rpm
